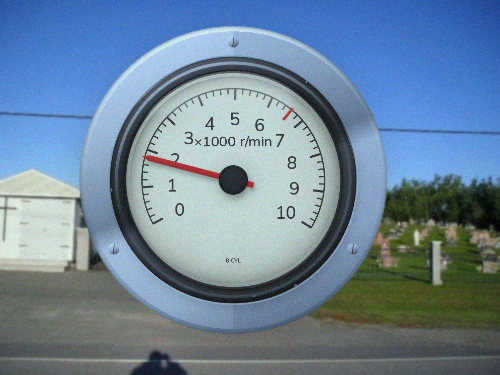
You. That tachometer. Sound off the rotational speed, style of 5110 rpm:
1800 rpm
